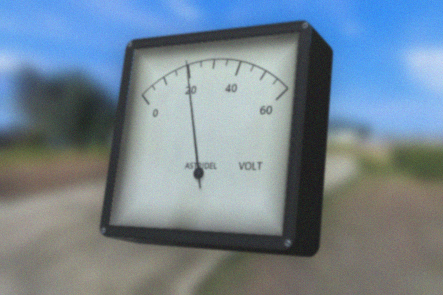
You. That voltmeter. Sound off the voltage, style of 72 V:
20 V
